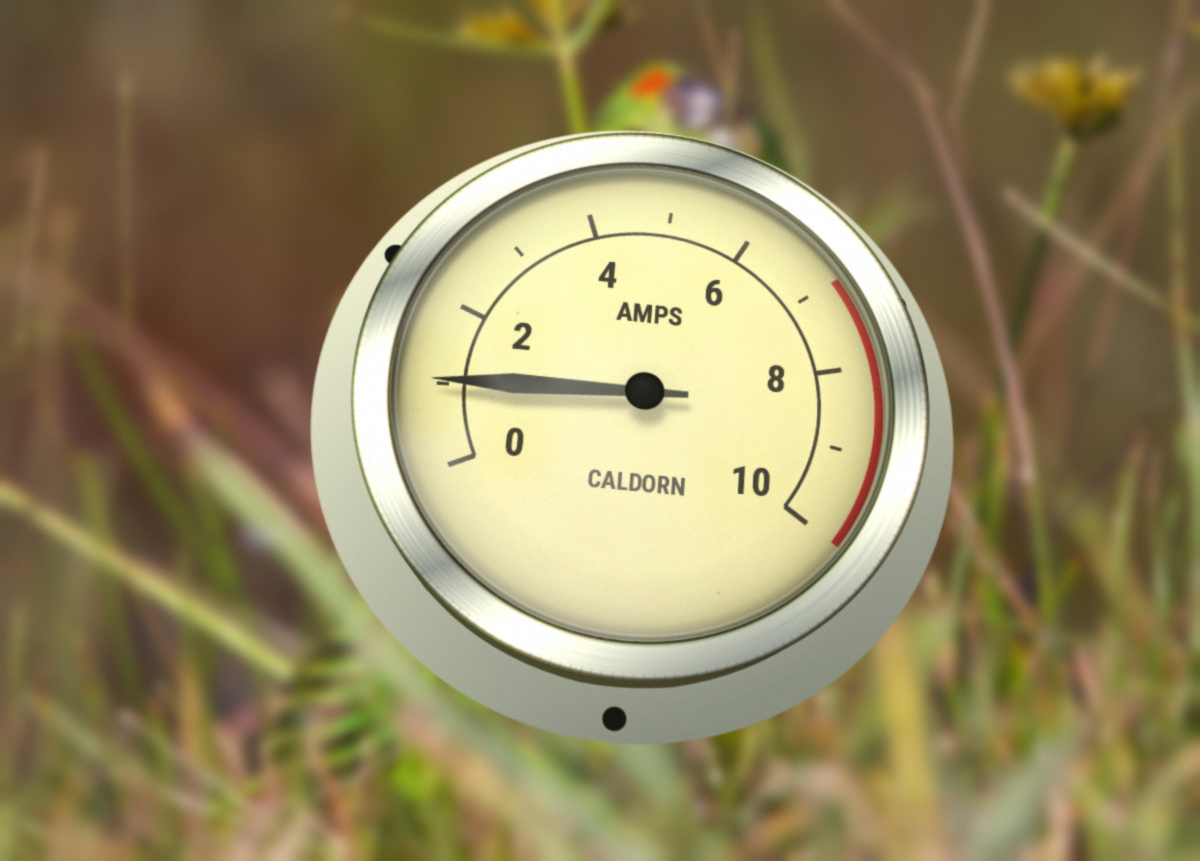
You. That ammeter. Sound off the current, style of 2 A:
1 A
